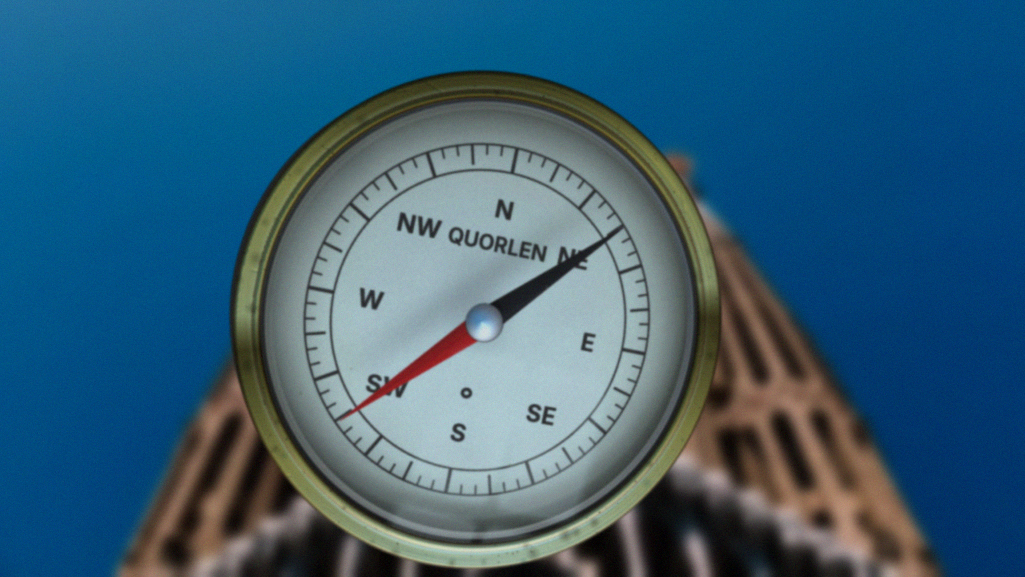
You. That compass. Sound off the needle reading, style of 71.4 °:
225 °
